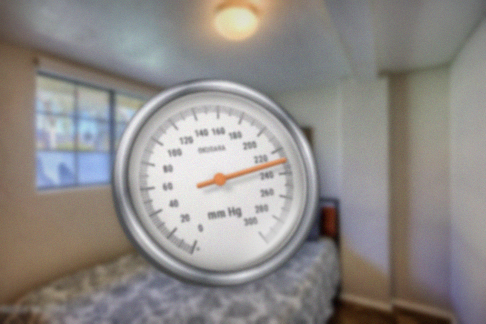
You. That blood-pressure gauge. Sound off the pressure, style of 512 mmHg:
230 mmHg
